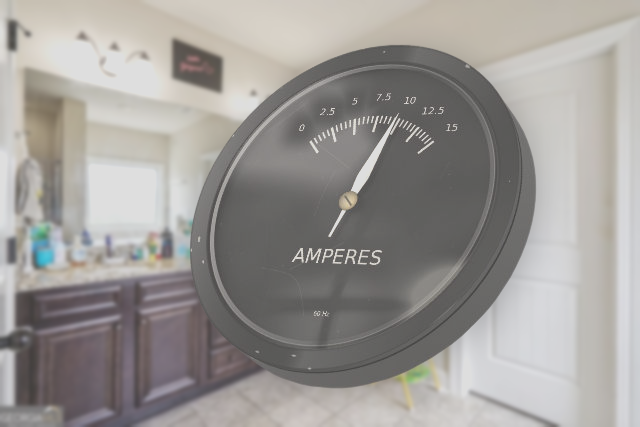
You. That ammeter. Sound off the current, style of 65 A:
10 A
